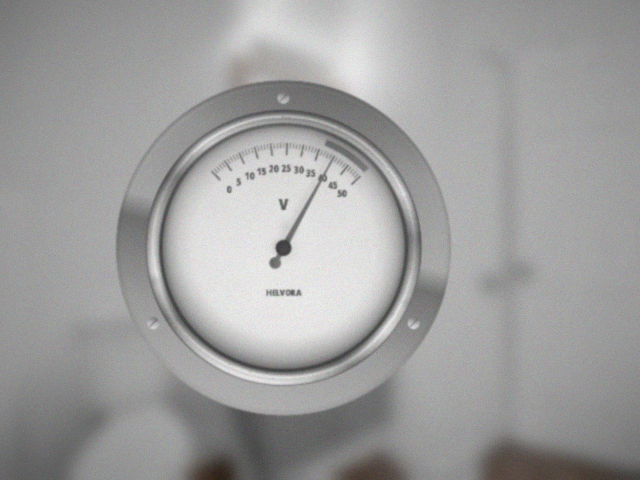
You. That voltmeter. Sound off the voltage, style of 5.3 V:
40 V
